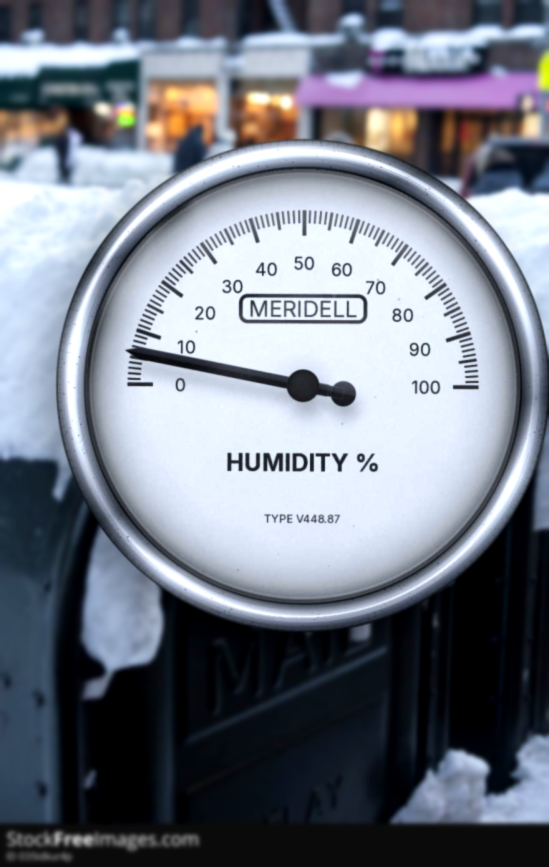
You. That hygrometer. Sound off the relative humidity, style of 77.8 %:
6 %
